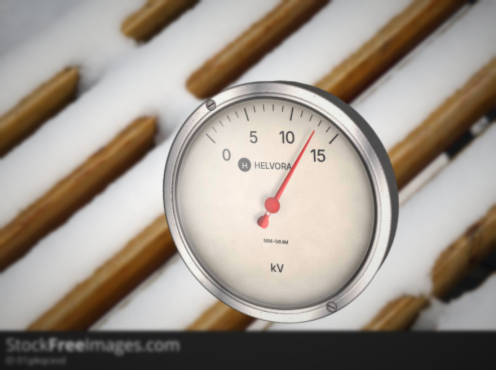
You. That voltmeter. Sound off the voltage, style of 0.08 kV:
13 kV
